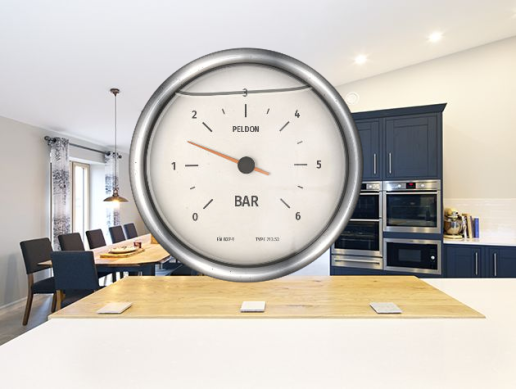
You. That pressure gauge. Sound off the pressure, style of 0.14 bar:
1.5 bar
